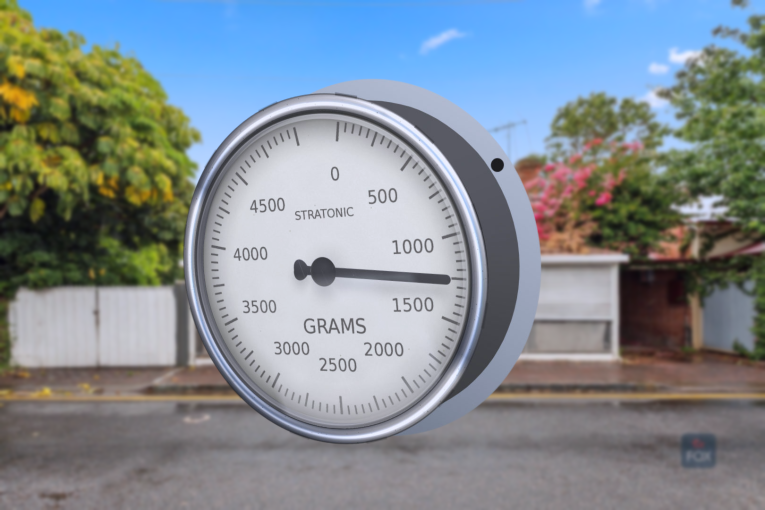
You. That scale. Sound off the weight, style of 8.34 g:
1250 g
